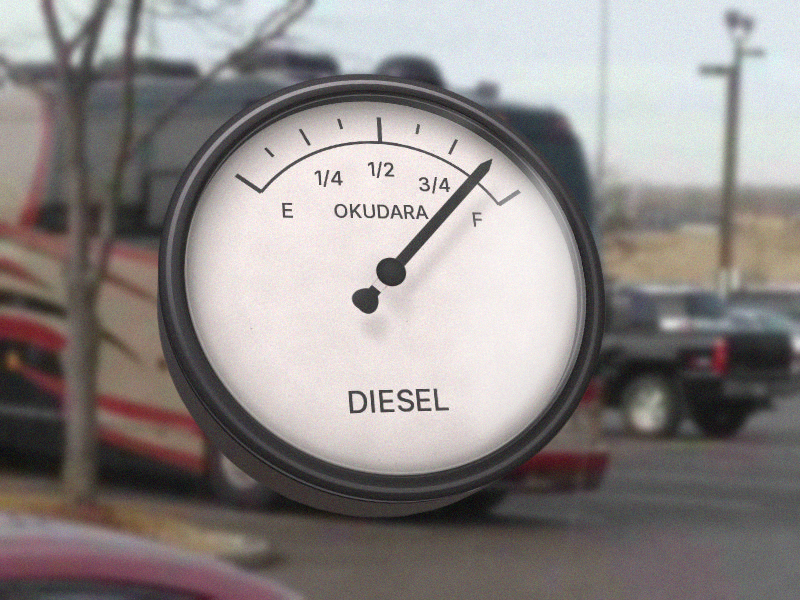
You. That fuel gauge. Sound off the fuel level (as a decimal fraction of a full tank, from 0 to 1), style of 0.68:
0.875
